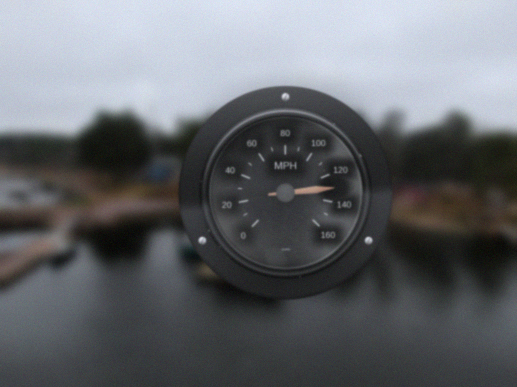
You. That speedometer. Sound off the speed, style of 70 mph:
130 mph
